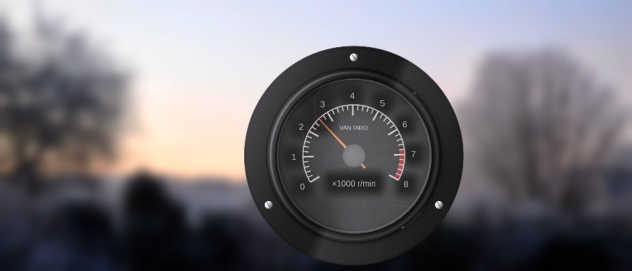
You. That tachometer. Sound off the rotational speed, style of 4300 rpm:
2600 rpm
